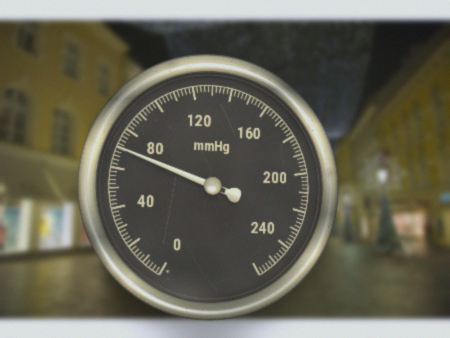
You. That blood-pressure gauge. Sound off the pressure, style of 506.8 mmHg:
70 mmHg
